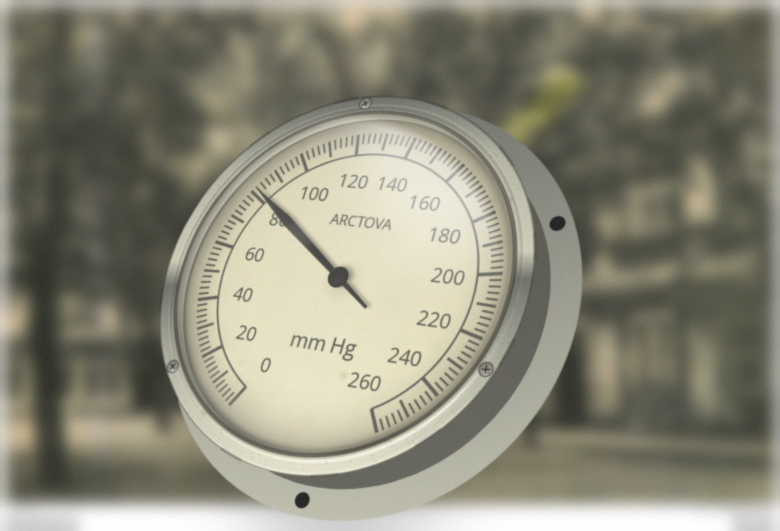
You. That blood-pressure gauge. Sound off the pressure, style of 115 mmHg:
82 mmHg
